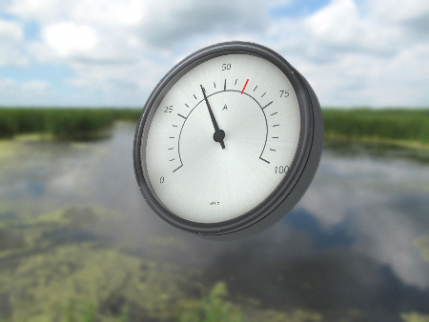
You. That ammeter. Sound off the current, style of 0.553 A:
40 A
